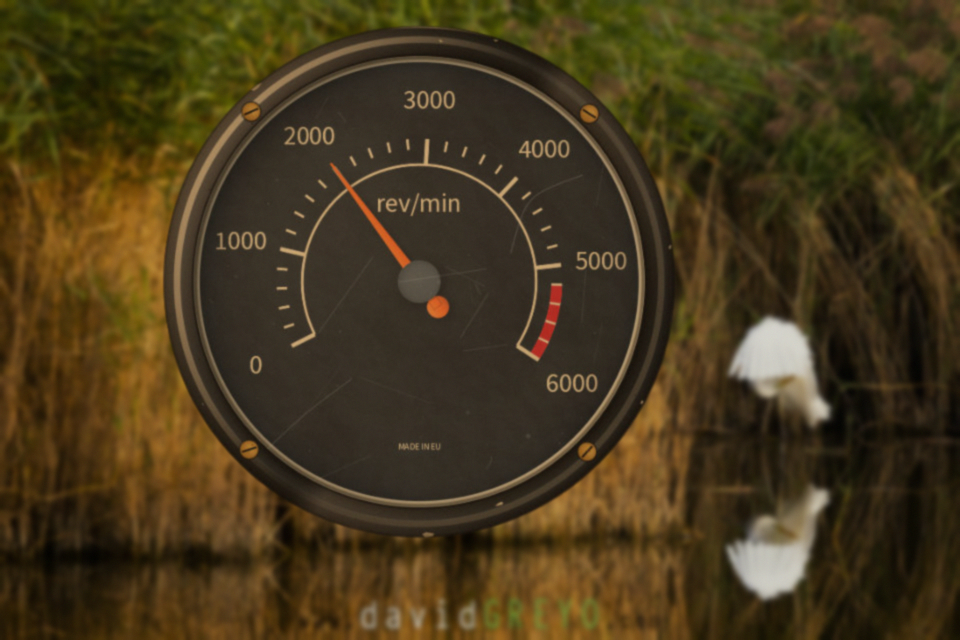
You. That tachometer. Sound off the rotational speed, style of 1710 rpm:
2000 rpm
